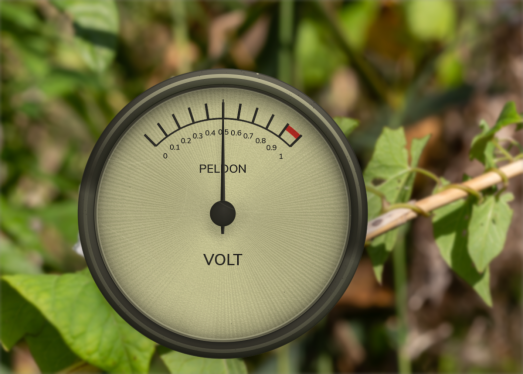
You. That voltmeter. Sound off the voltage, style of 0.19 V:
0.5 V
